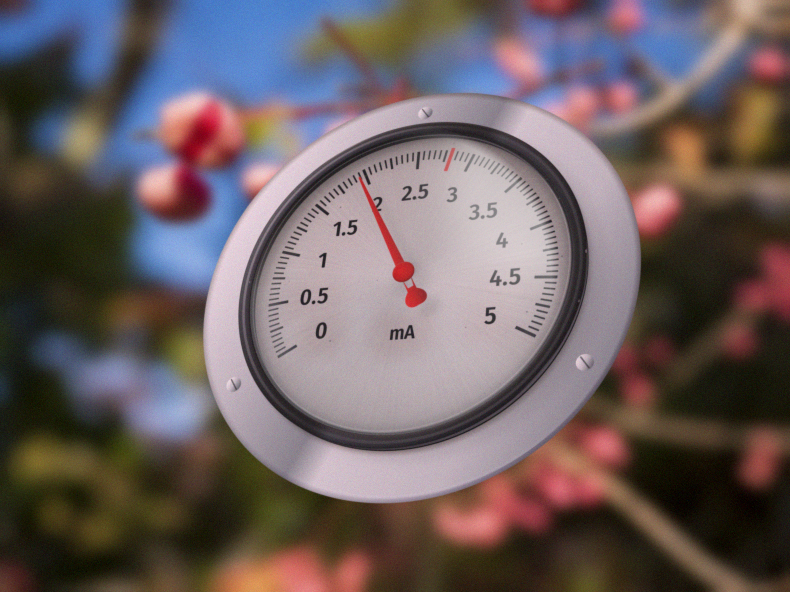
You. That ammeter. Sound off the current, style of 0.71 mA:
1.95 mA
